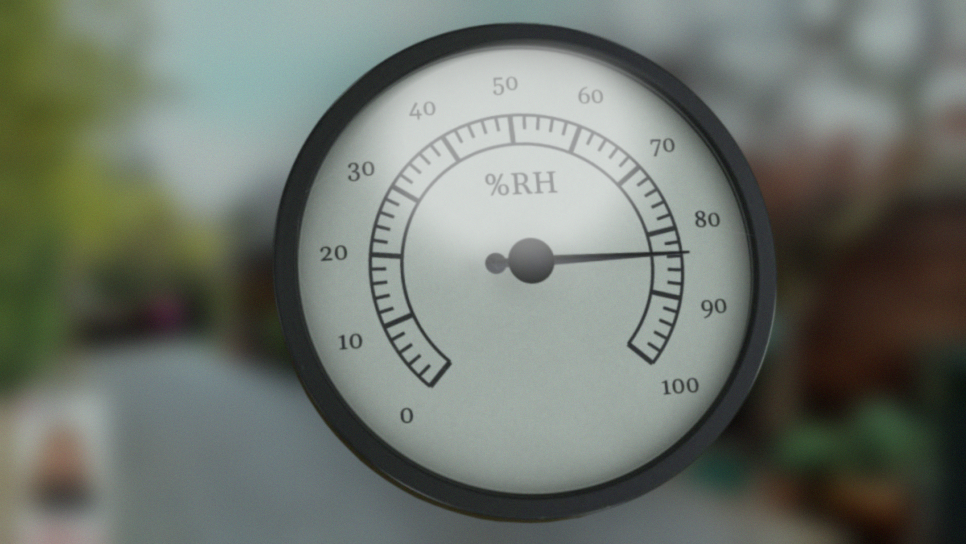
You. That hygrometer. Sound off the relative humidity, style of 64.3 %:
84 %
